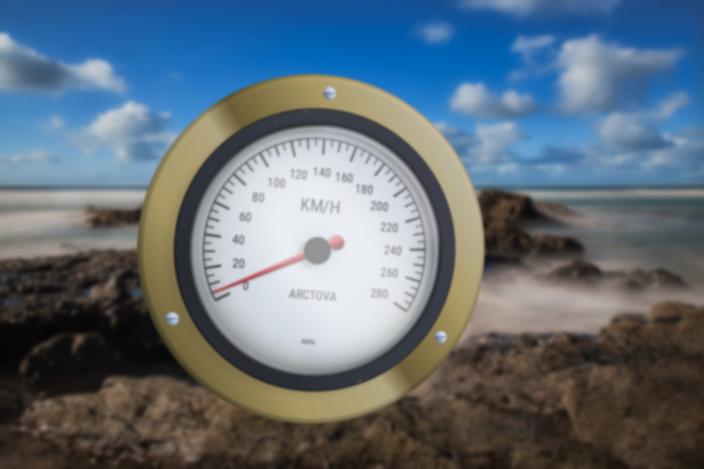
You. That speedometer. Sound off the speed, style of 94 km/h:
5 km/h
